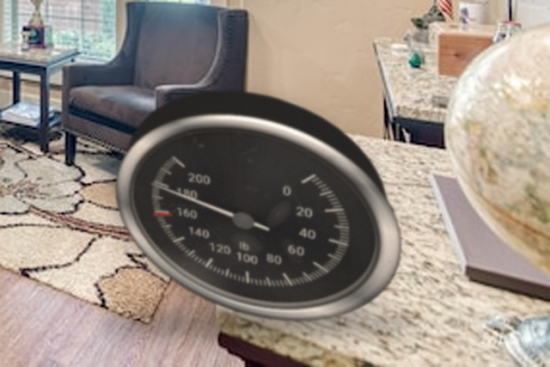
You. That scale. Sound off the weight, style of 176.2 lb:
180 lb
